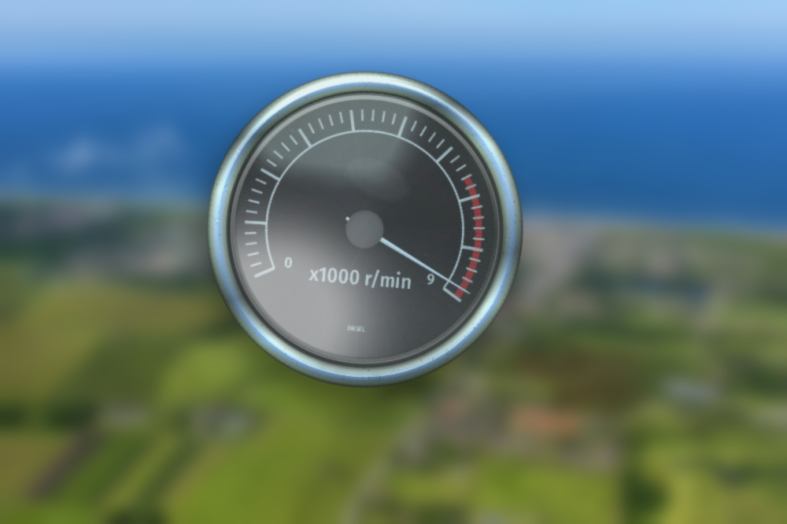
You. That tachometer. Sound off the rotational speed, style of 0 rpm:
8800 rpm
